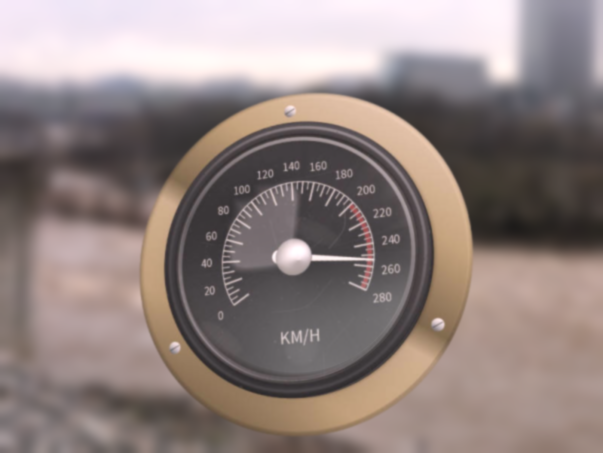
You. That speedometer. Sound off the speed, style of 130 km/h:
255 km/h
